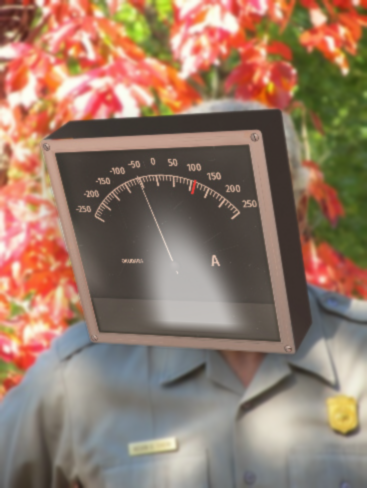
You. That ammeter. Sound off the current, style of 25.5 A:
-50 A
